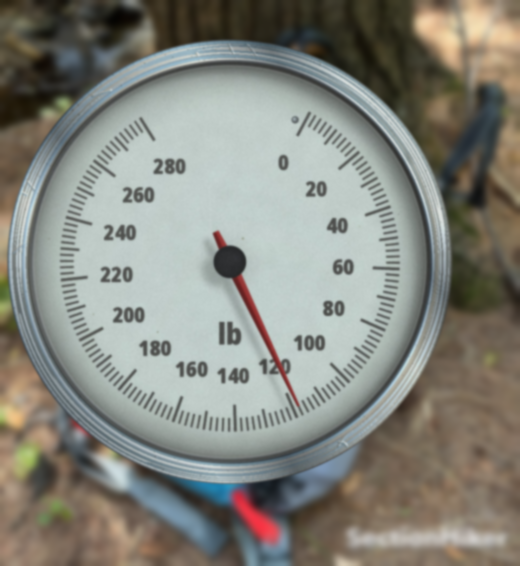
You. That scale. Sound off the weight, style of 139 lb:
118 lb
